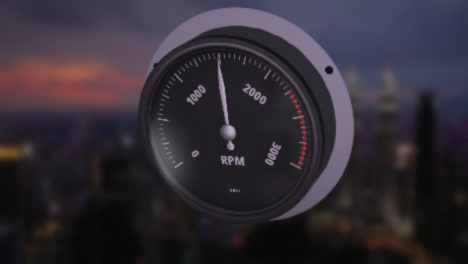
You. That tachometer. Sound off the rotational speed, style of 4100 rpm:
1500 rpm
